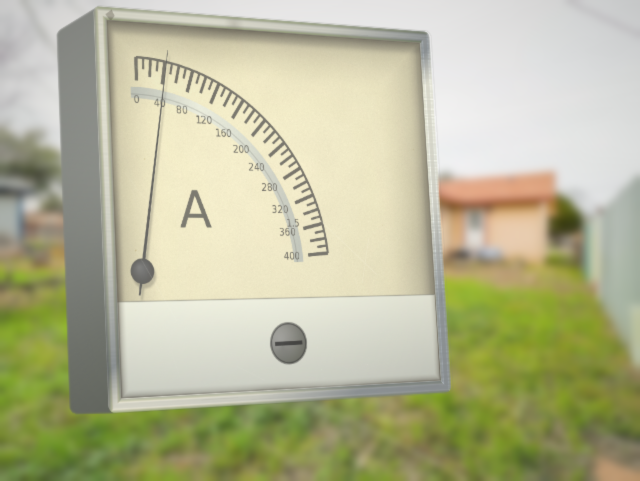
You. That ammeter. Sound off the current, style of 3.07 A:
40 A
